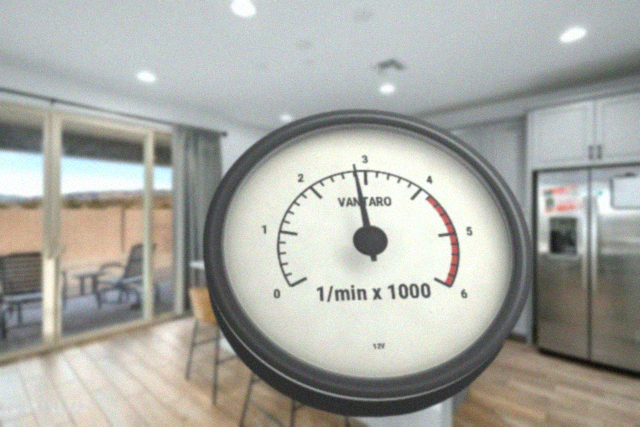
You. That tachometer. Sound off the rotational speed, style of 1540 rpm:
2800 rpm
